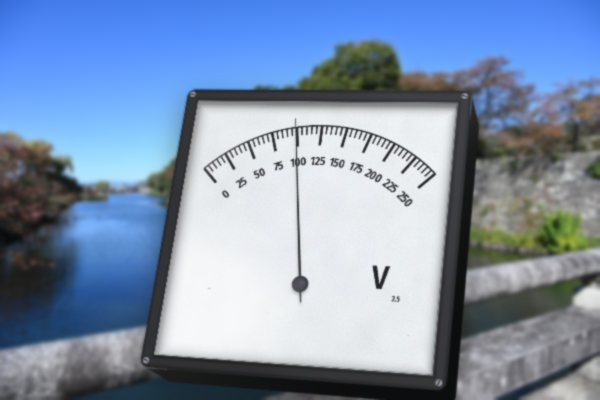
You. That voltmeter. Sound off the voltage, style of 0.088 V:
100 V
